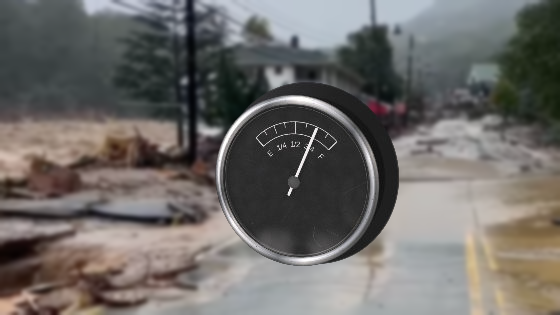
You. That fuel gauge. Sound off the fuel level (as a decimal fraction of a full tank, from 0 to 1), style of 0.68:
0.75
